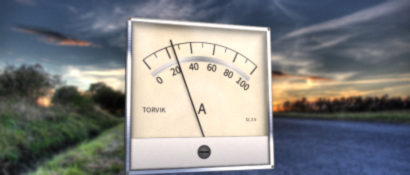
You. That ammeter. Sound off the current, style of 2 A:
25 A
